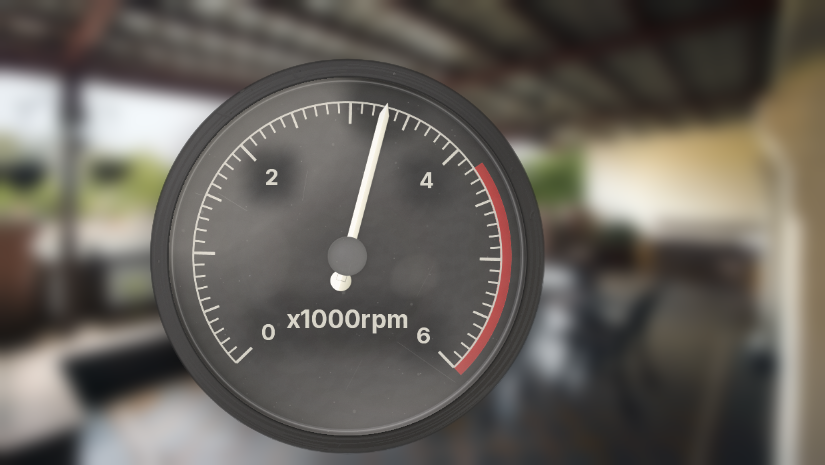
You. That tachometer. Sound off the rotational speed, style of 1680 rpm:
3300 rpm
